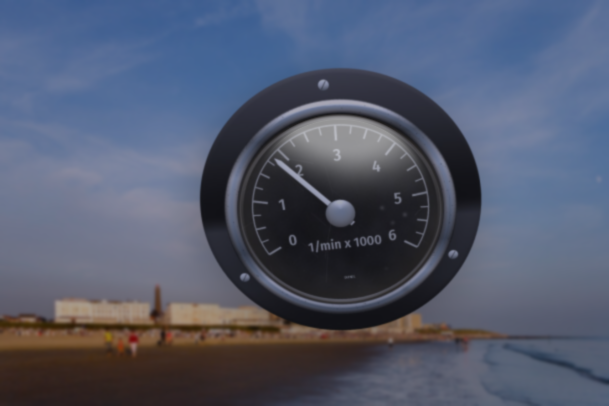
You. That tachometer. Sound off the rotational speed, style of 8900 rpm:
1875 rpm
